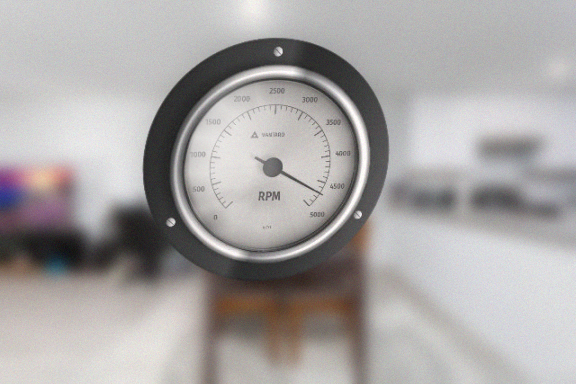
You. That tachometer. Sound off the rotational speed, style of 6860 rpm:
4700 rpm
